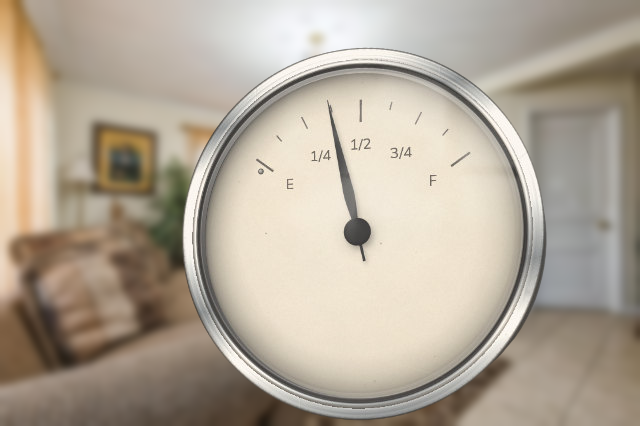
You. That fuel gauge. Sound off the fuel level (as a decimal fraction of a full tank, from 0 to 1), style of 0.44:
0.375
